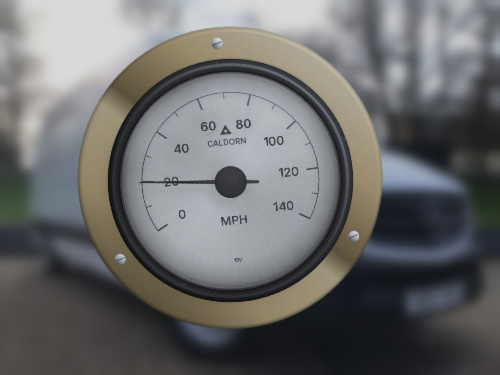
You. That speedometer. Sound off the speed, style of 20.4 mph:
20 mph
